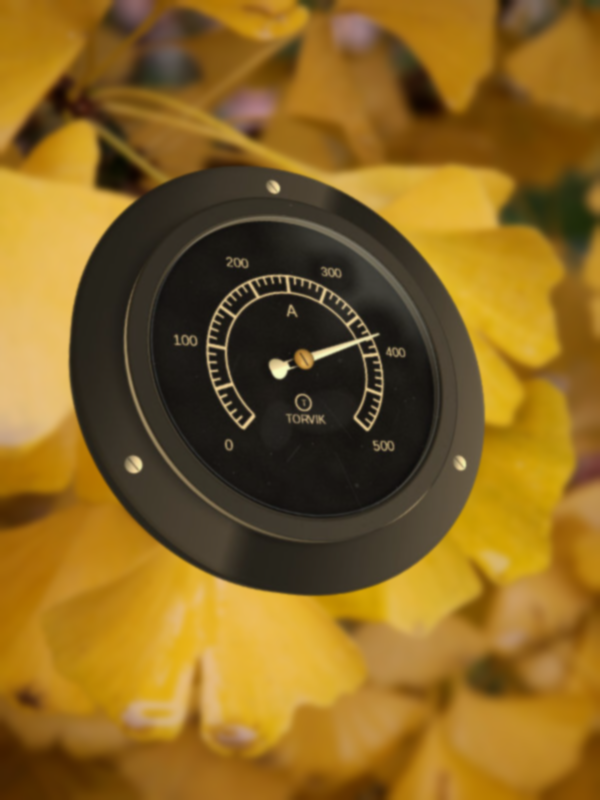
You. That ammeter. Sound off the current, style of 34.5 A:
380 A
